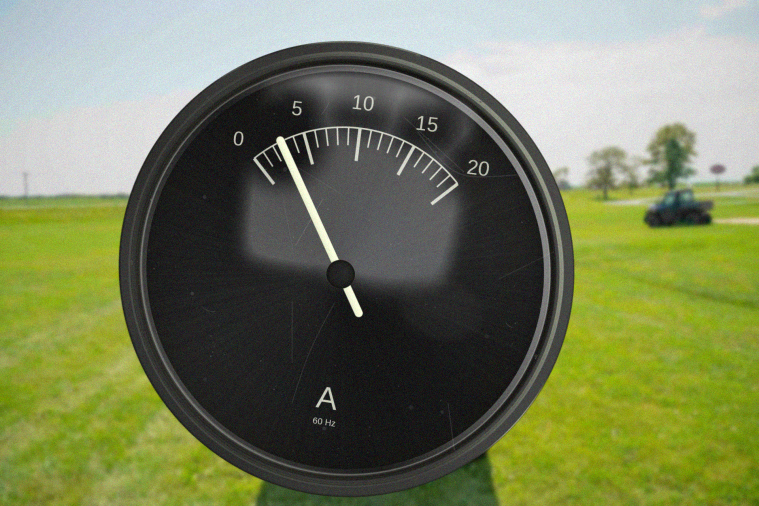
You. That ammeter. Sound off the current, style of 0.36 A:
3 A
